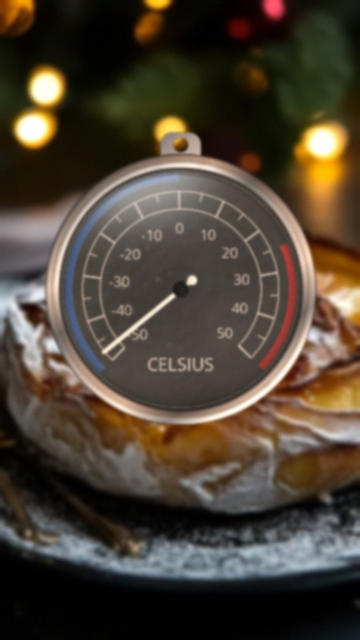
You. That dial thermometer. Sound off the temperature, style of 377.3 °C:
-47.5 °C
